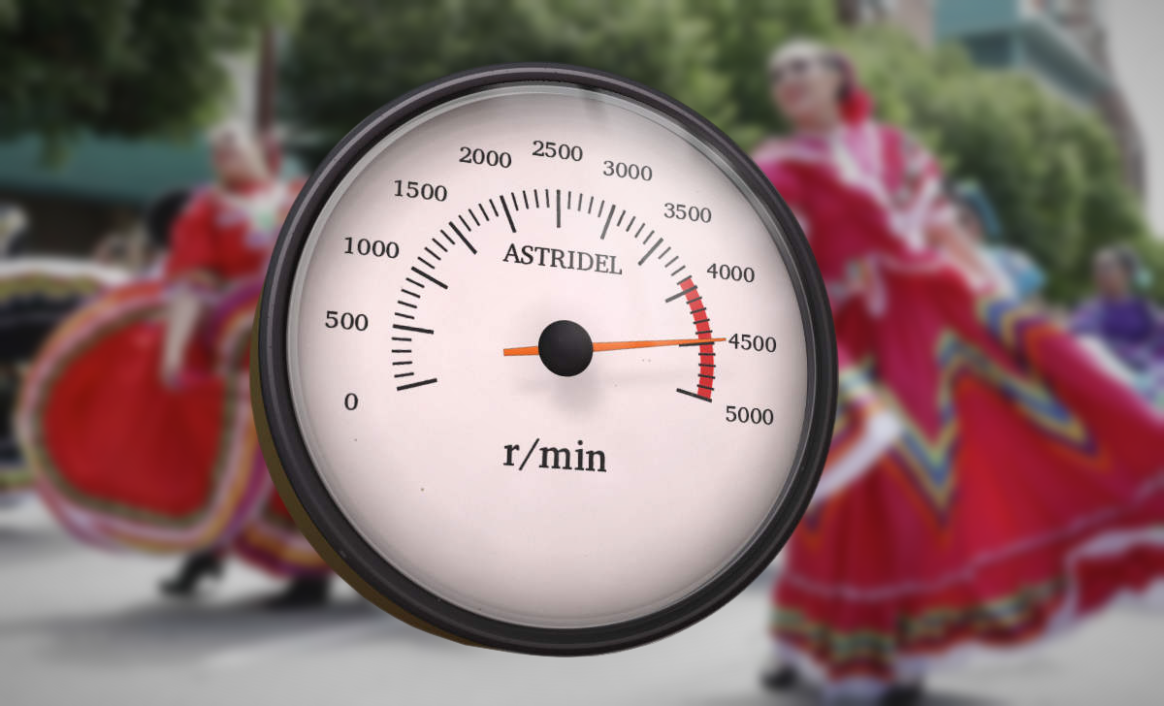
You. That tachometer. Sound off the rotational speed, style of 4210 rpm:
4500 rpm
